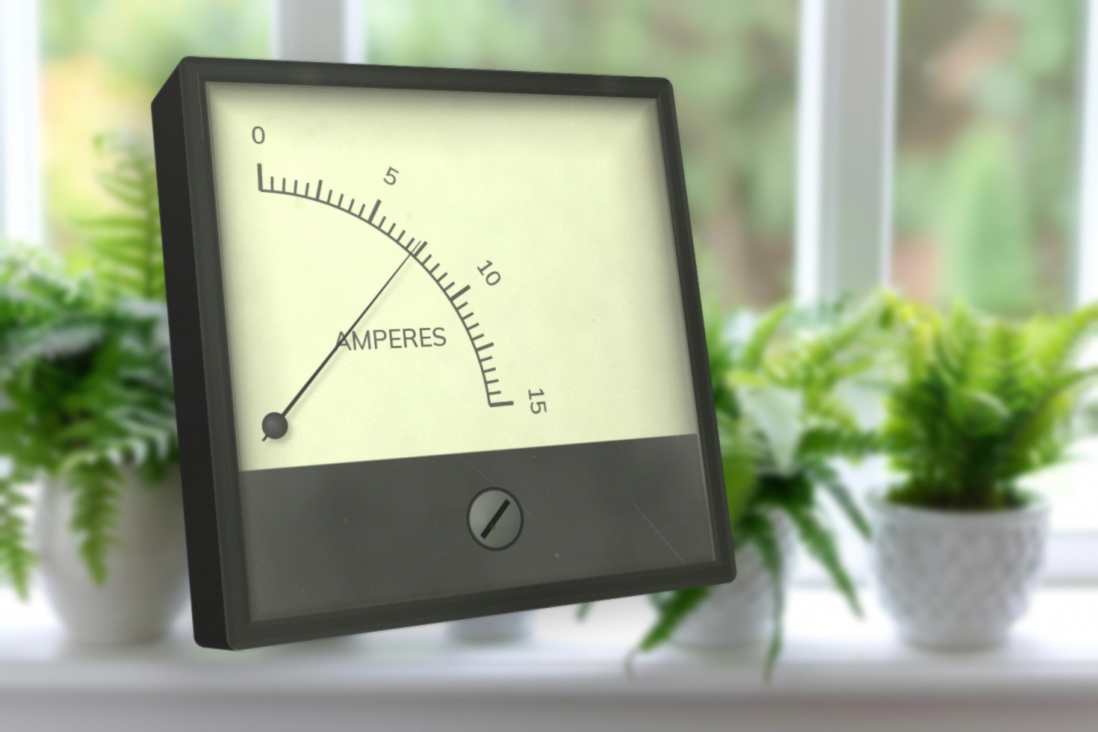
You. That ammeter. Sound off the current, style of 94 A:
7.25 A
